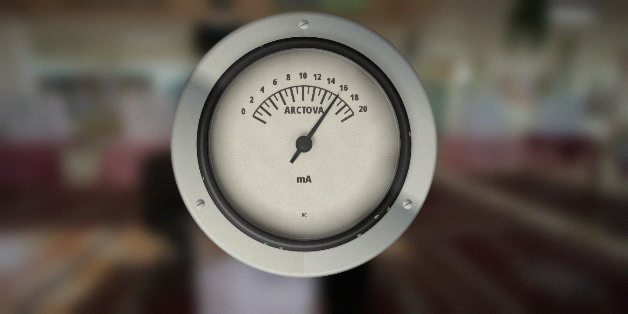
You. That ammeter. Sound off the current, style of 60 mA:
16 mA
